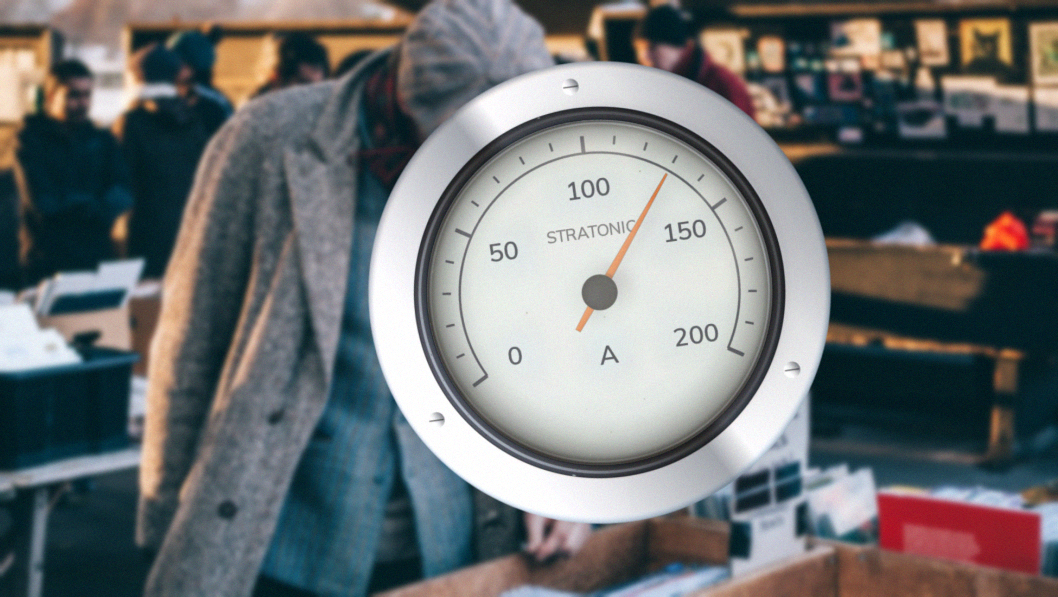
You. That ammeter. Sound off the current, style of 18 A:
130 A
